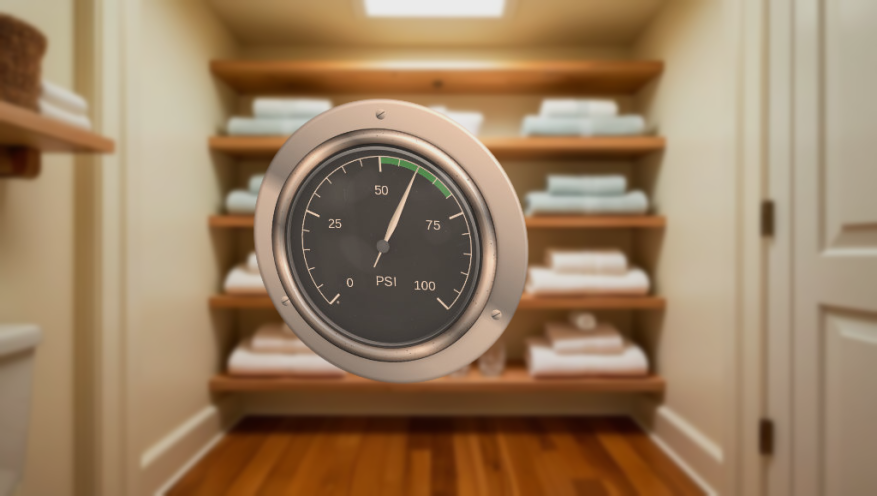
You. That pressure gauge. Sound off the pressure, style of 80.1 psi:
60 psi
